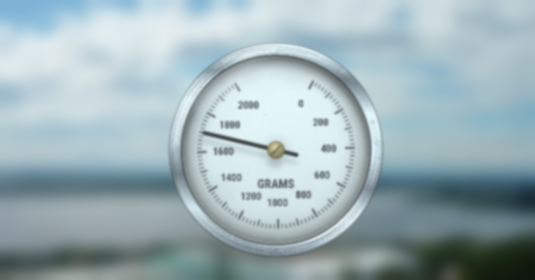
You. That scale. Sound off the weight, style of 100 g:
1700 g
